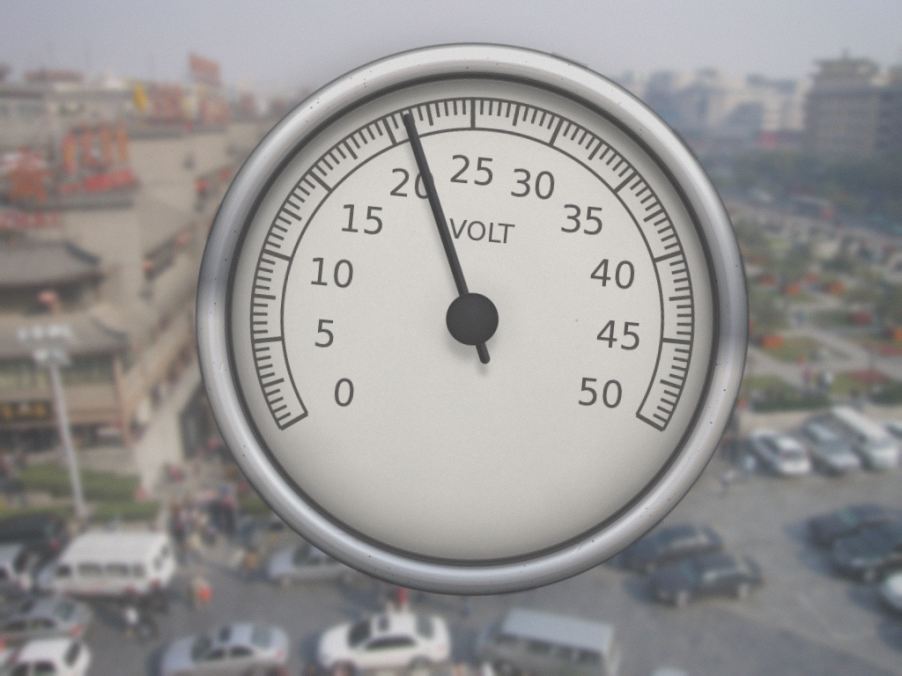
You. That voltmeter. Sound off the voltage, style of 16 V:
21.25 V
